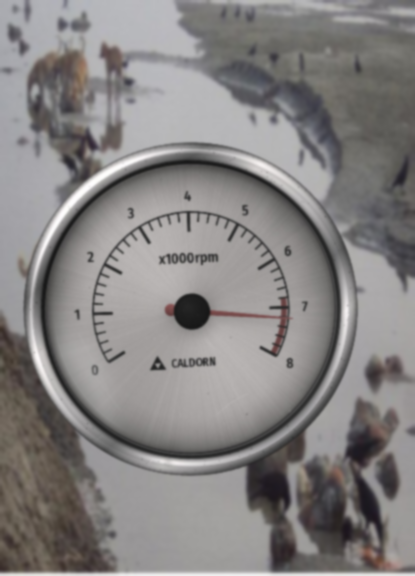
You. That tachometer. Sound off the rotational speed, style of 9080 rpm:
7200 rpm
